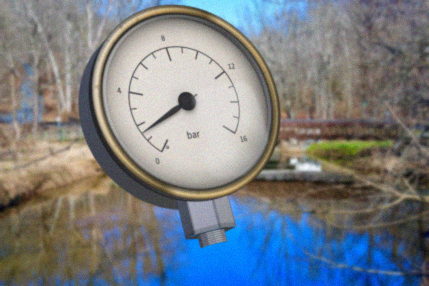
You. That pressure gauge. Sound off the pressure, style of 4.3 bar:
1.5 bar
